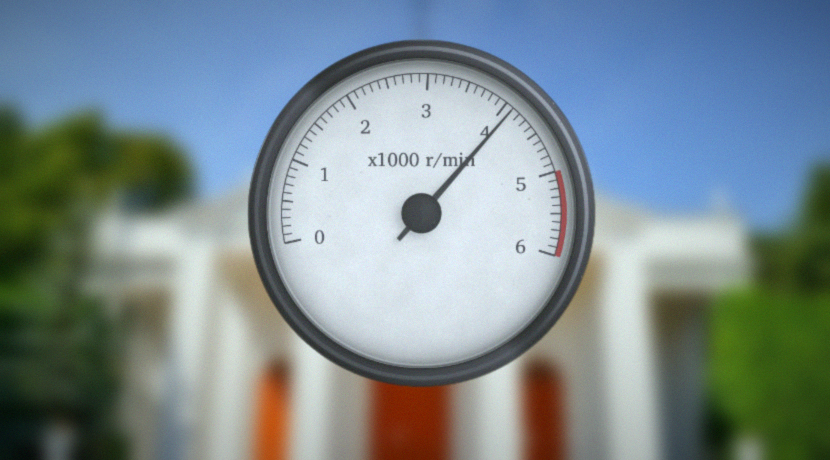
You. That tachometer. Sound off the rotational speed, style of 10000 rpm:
4100 rpm
